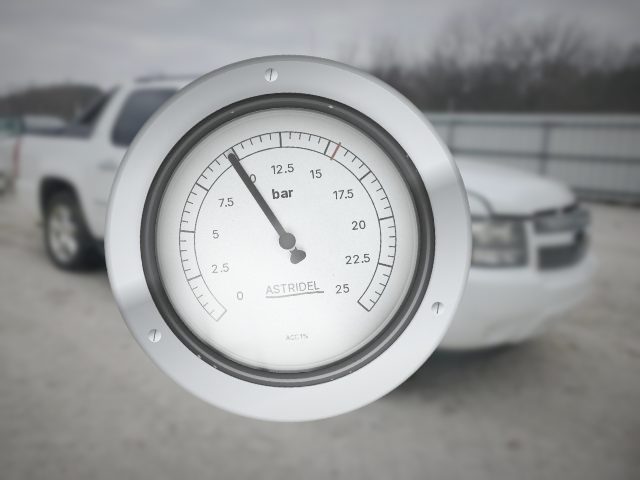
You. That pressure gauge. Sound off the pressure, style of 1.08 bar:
9.75 bar
